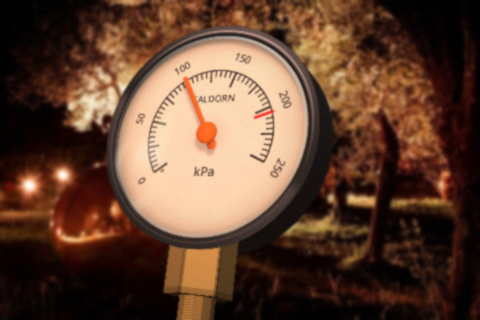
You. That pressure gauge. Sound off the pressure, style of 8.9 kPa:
100 kPa
